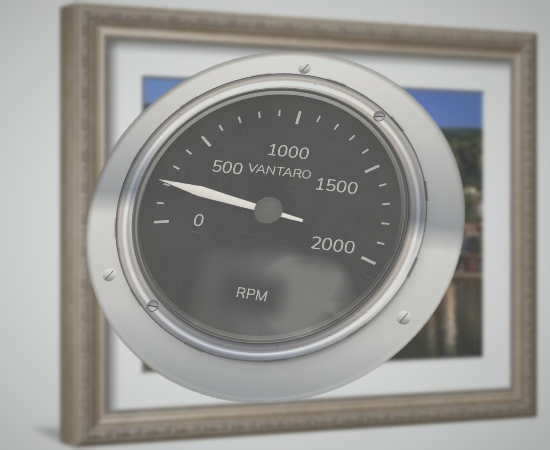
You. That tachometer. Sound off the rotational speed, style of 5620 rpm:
200 rpm
